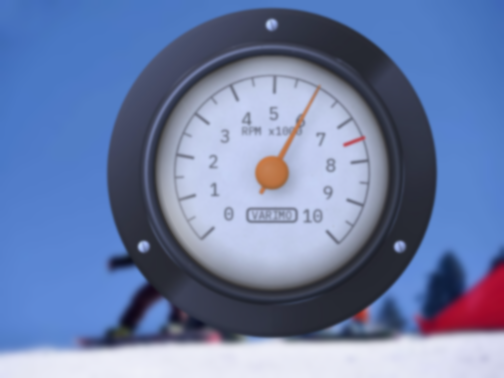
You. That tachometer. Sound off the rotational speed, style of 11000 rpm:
6000 rpm
